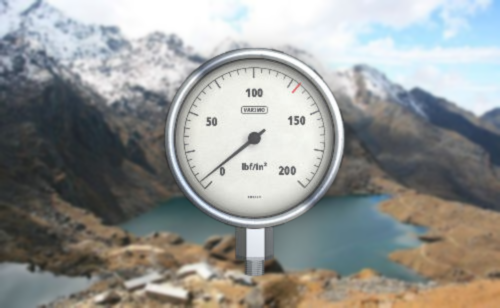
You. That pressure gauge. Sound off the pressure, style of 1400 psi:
5 psi
